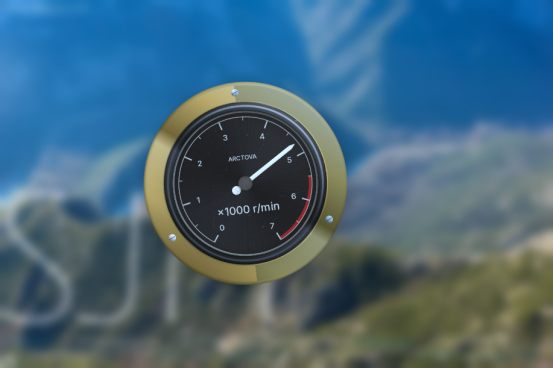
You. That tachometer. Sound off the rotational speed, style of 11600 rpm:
4750 rpm
